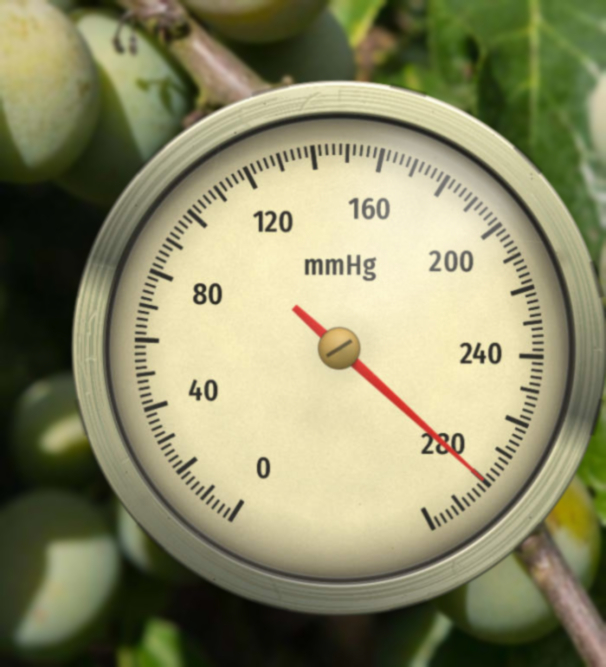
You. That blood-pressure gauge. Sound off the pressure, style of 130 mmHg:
280 mmHg
